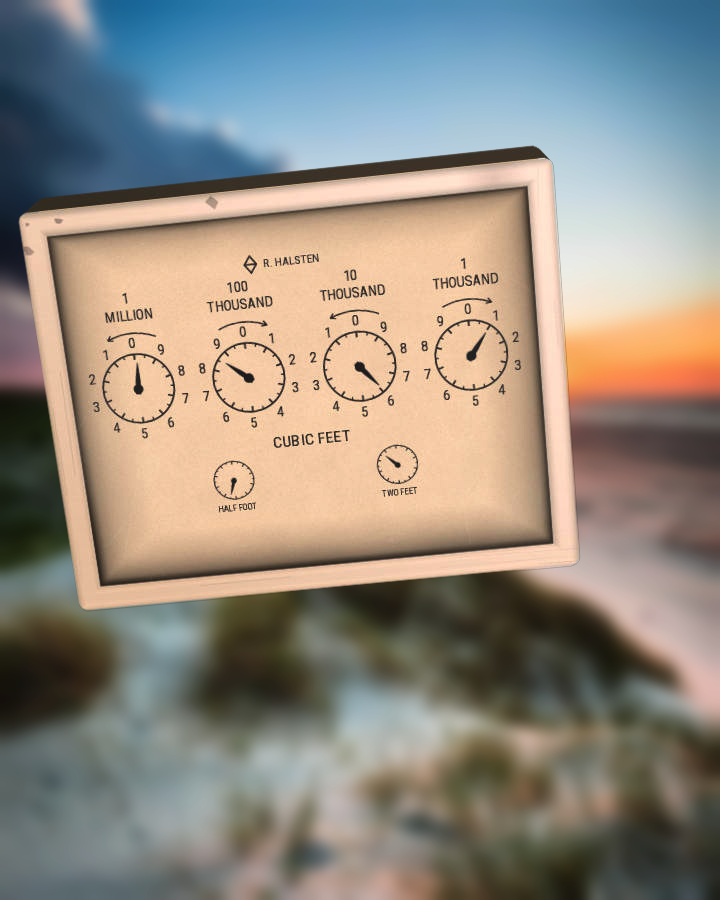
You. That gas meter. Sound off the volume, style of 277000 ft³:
986100 ft³
